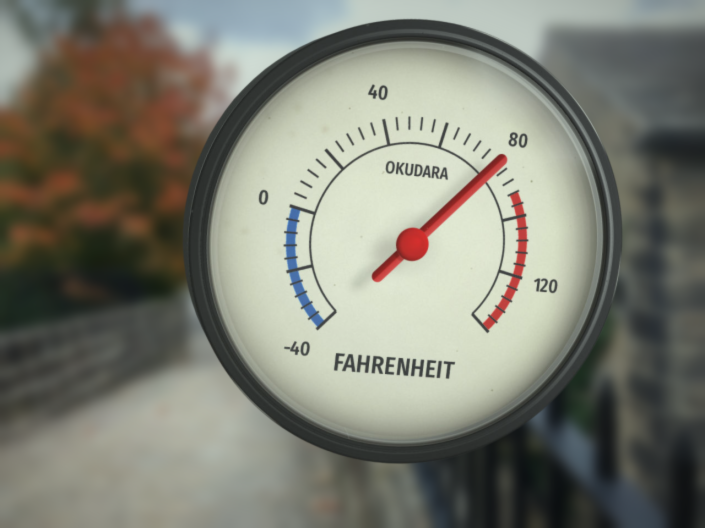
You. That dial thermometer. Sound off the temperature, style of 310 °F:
80 °F
